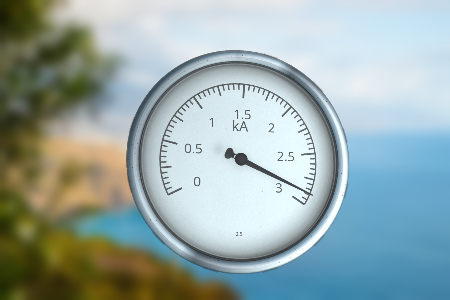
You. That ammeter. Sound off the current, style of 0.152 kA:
2.9 kA
